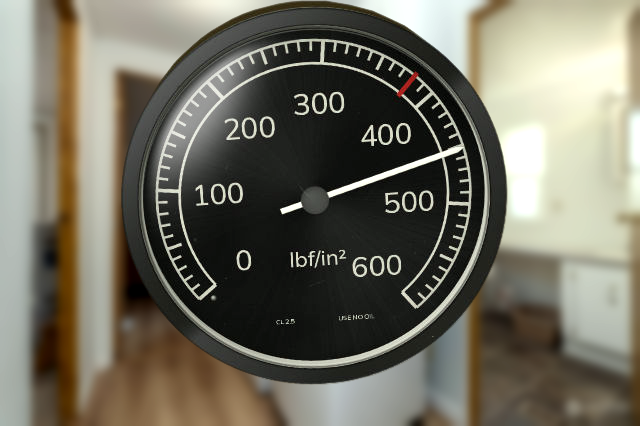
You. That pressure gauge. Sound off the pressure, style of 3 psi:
450 psi
